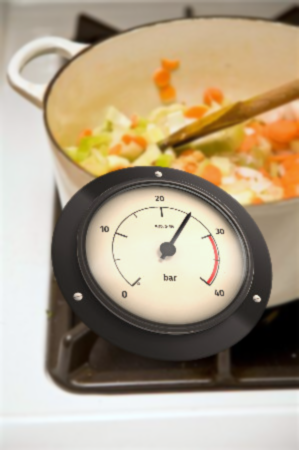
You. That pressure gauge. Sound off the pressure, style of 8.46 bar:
25 bar
